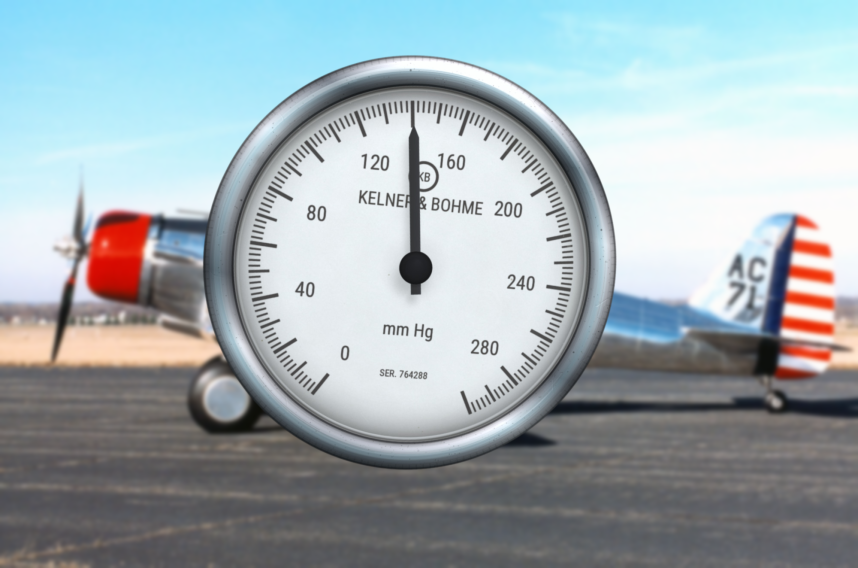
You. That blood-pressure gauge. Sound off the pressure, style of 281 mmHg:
140 mmHg
